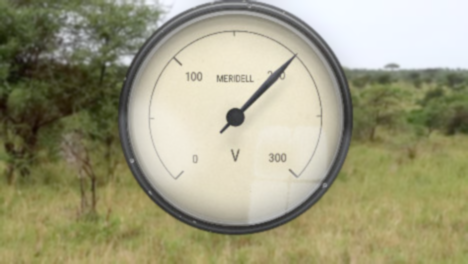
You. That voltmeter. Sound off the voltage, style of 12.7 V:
200 V
